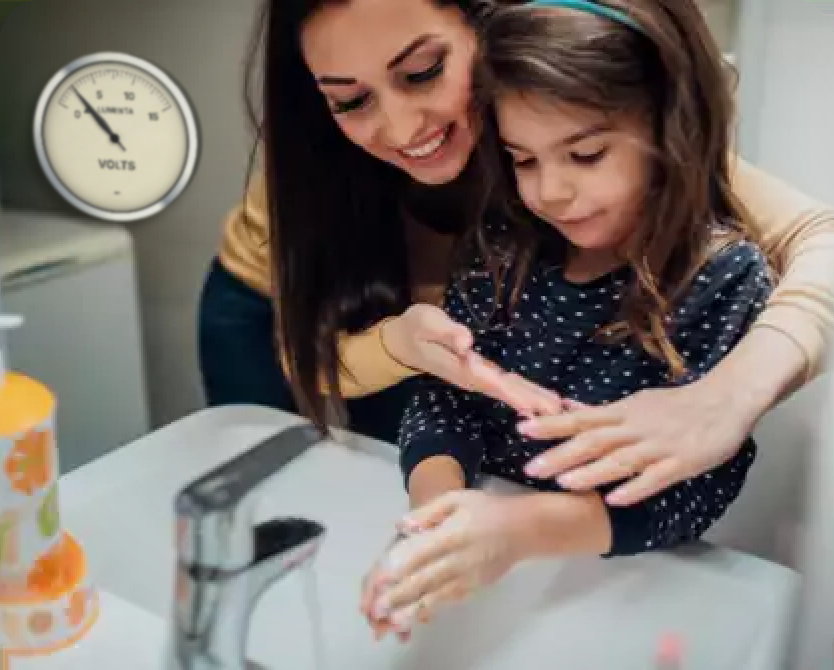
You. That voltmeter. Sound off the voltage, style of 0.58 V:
2.5 V
